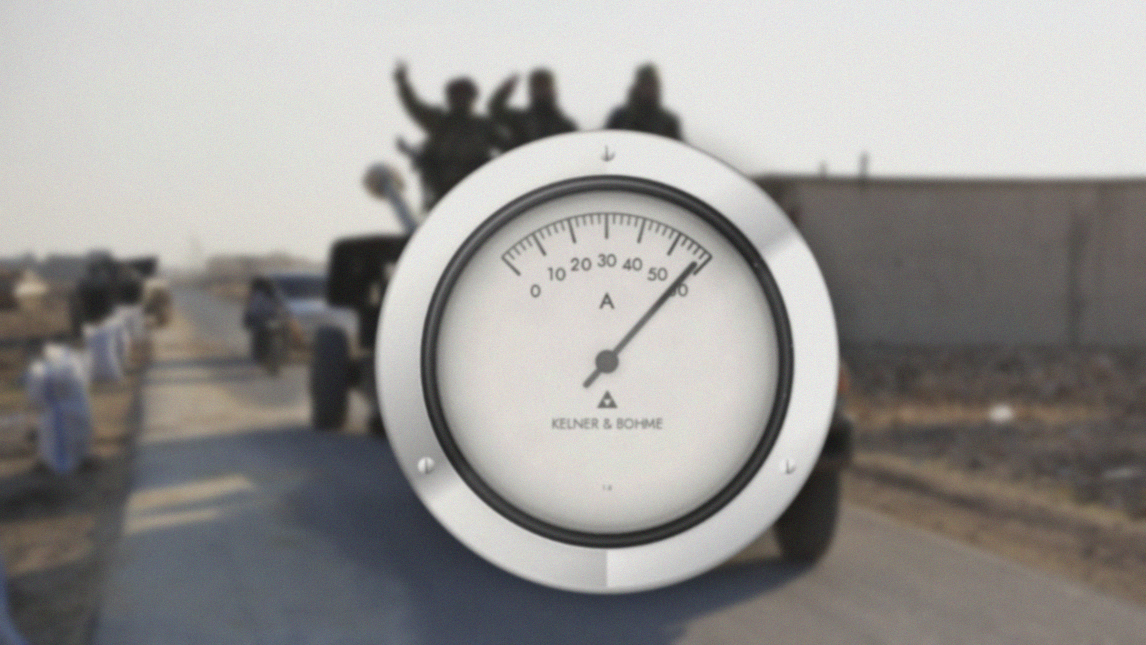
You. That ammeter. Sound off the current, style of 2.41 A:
58 A
